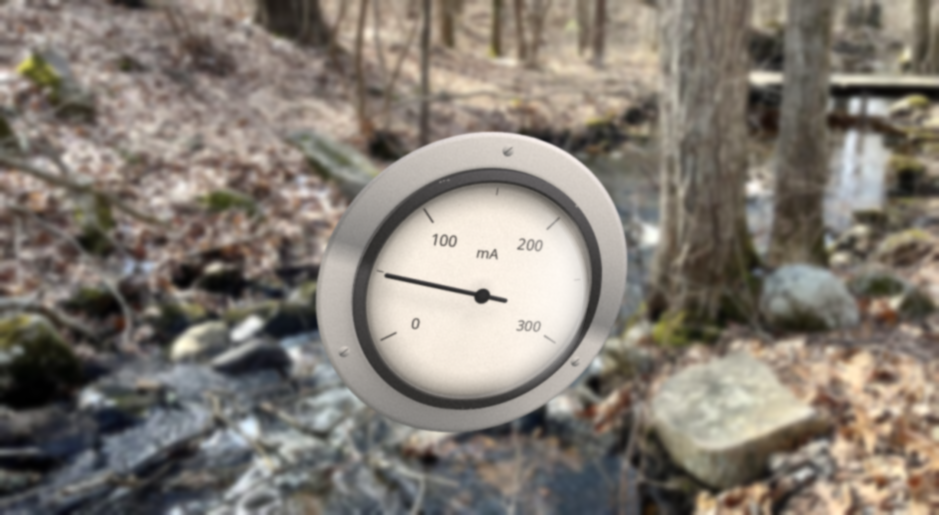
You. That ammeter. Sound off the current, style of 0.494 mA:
50 mA
